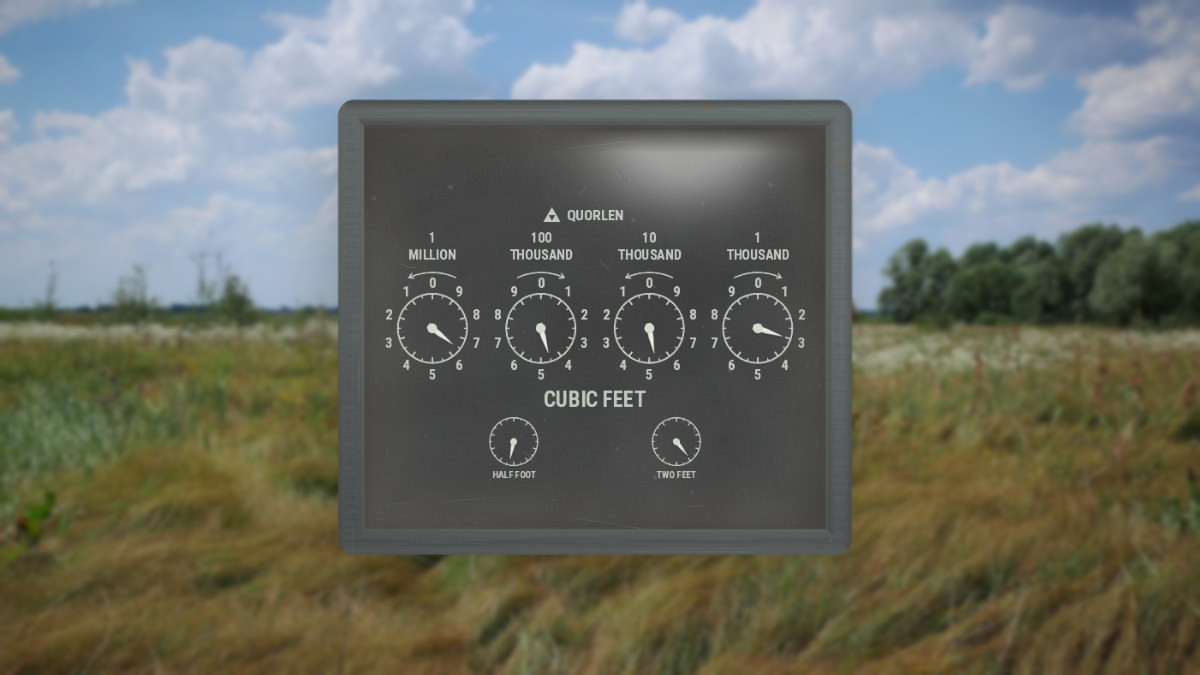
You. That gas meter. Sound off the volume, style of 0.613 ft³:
645300 ft³
